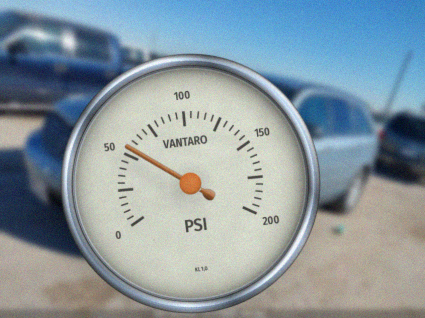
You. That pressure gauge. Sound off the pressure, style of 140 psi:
55 psi
